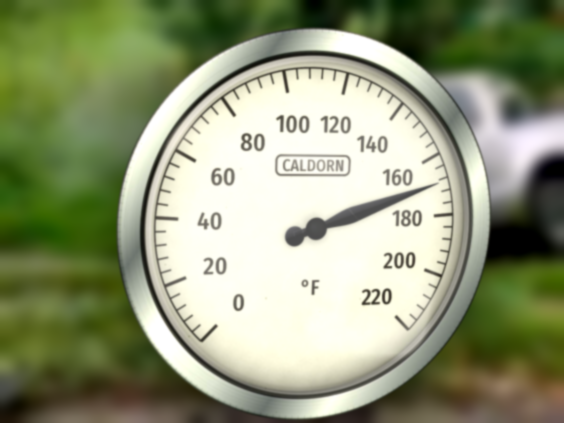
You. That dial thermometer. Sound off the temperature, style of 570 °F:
168 °F
